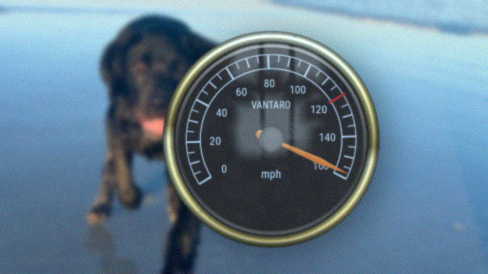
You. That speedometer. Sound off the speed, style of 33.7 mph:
157.5 mph
